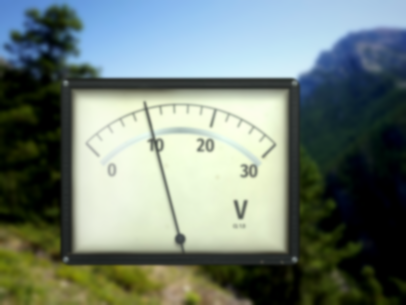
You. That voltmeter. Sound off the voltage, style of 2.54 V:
10 V
